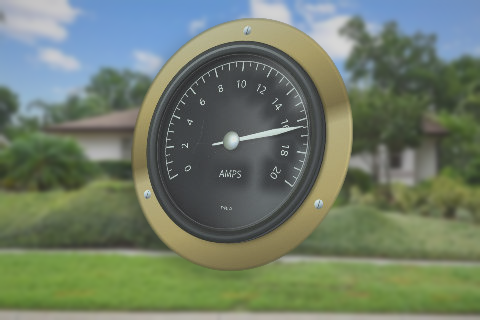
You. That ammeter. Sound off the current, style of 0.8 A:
16.5 A
